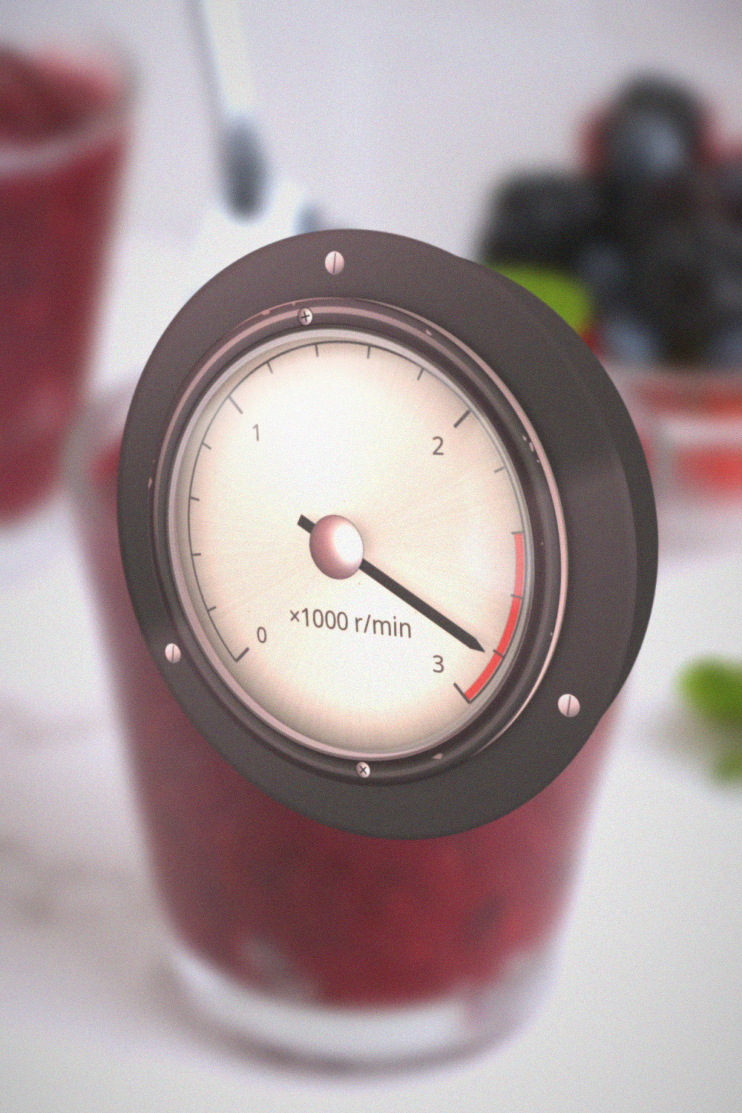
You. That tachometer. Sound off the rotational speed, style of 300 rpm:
2800 rpm
